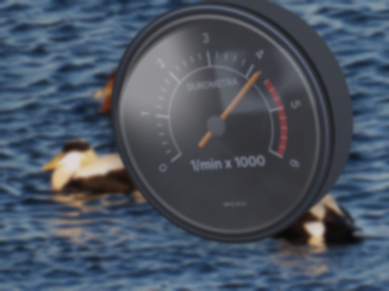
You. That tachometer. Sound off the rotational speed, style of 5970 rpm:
4200 rpm
